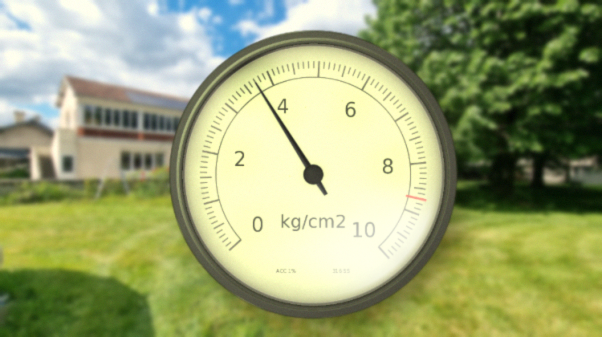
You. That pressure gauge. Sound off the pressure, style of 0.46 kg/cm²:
3.7 kg/cm²
